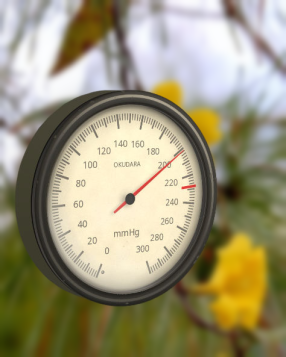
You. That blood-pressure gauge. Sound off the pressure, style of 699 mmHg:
200 mmHg
